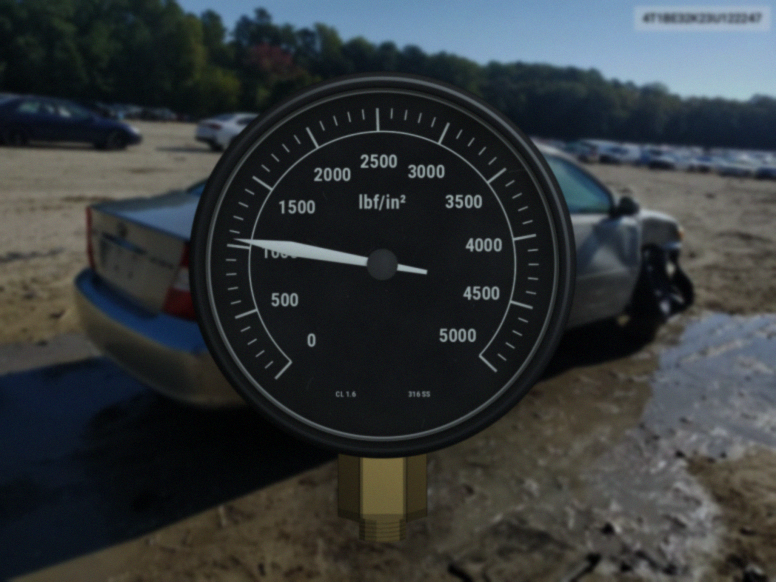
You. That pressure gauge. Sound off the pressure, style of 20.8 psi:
1050 psi
